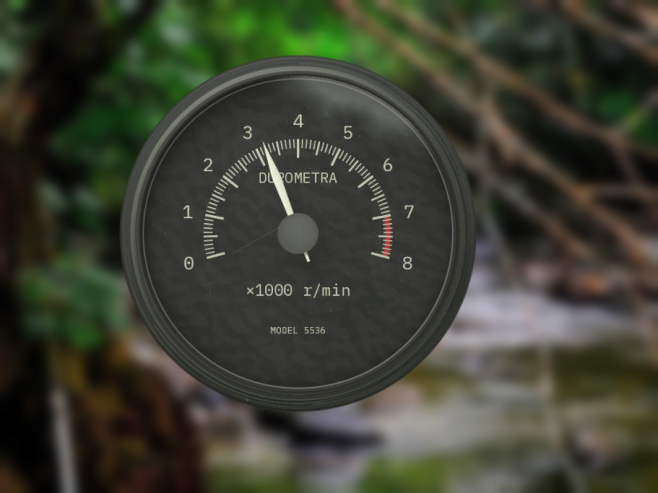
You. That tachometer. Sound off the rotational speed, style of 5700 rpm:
3200 rpm
